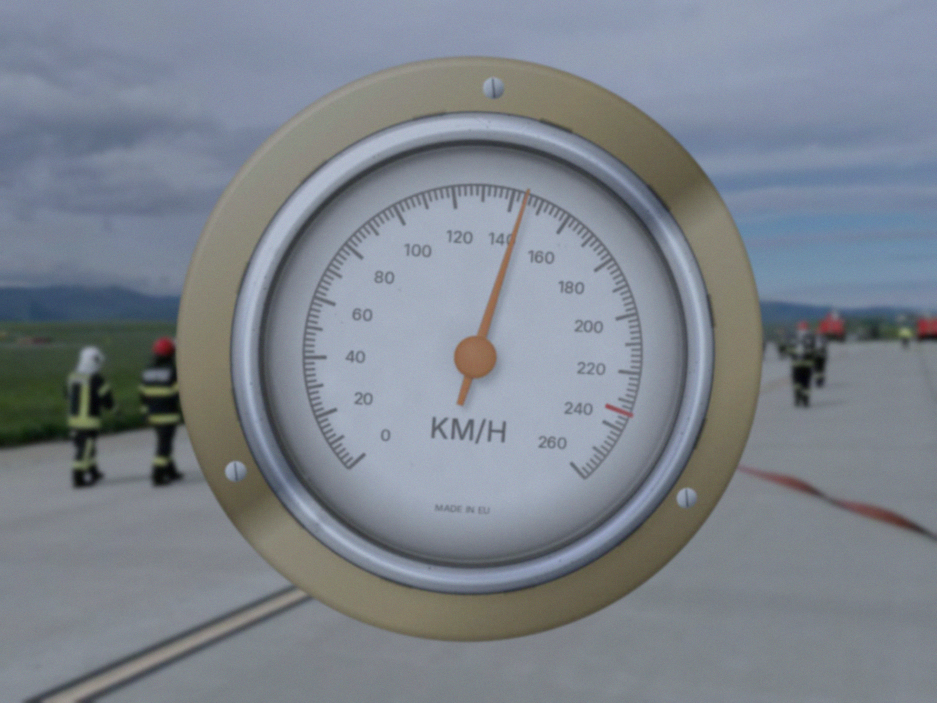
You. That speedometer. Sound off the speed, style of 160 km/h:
144 km/h
